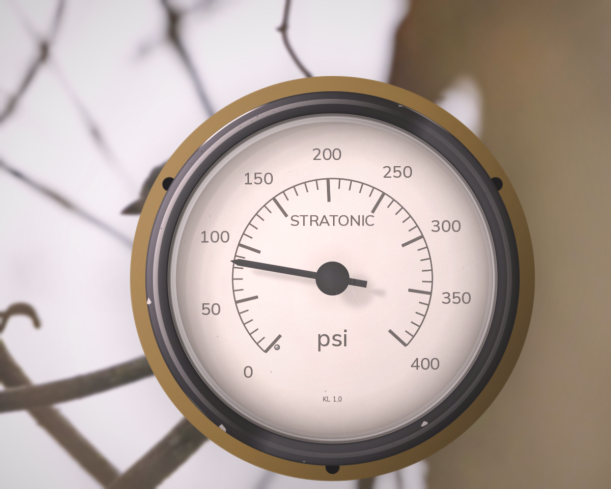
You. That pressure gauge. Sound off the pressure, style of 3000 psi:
85 psi
